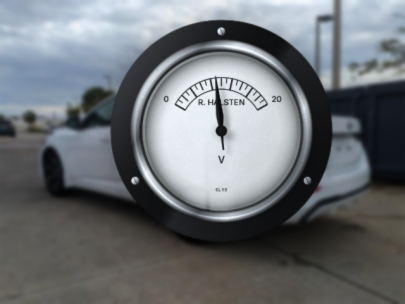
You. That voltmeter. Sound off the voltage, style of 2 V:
9 V
